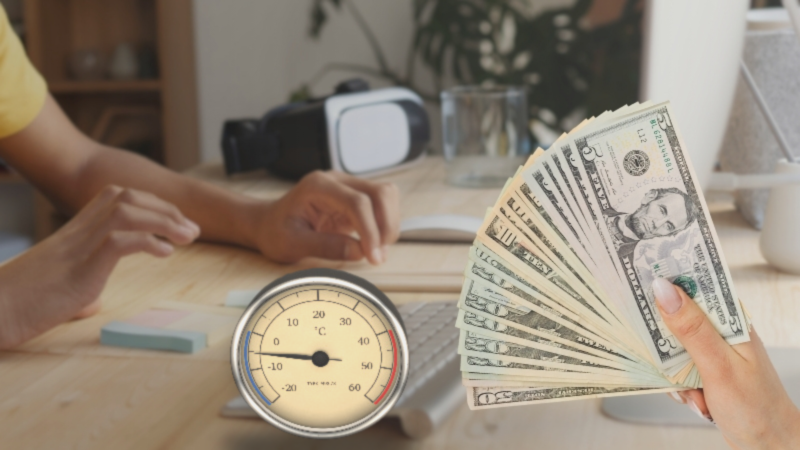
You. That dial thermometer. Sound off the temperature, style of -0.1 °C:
-5 °C
